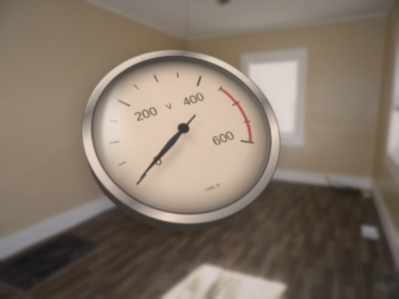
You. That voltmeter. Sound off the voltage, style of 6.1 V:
0 V
